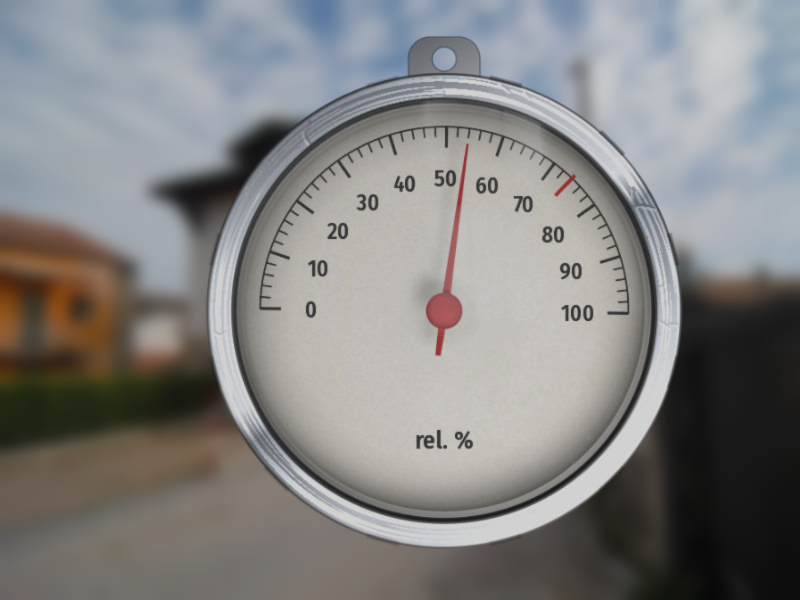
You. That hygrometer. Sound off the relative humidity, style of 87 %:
54 %
